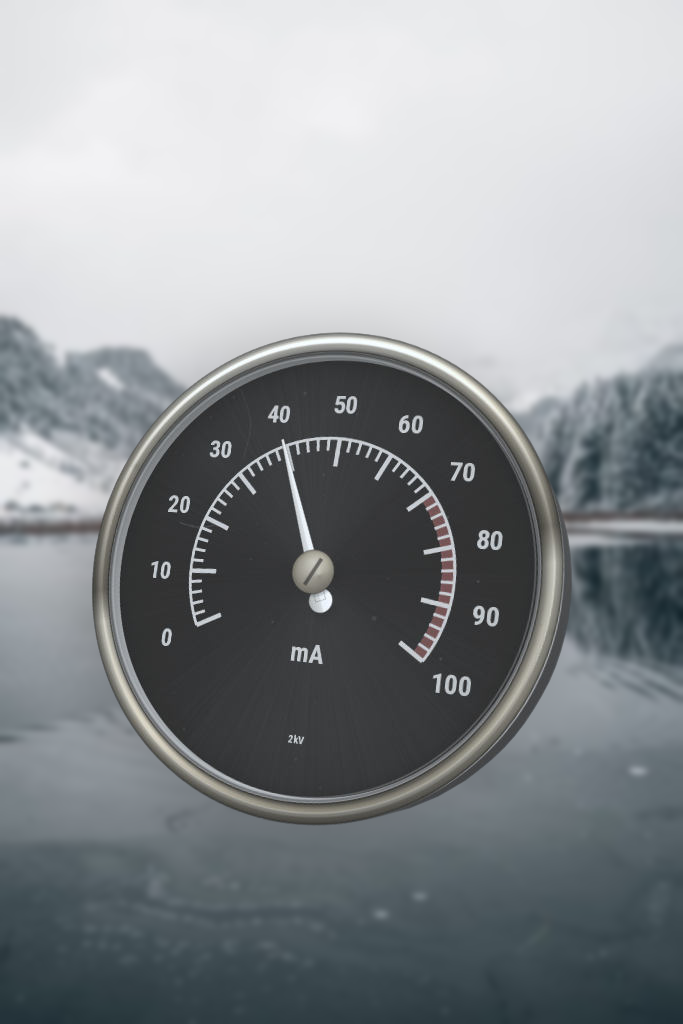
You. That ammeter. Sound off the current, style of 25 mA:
40 mA
